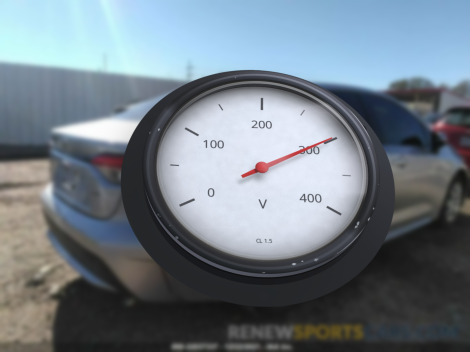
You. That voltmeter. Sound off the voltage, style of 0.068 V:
300 V
